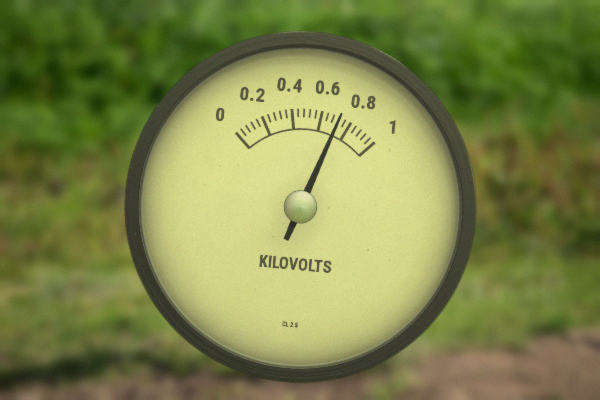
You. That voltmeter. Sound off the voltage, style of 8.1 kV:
0.72 kV
